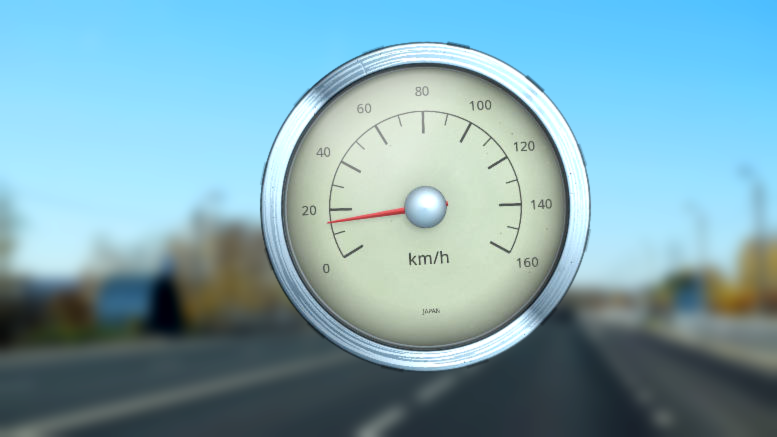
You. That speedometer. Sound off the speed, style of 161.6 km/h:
15 km/h
